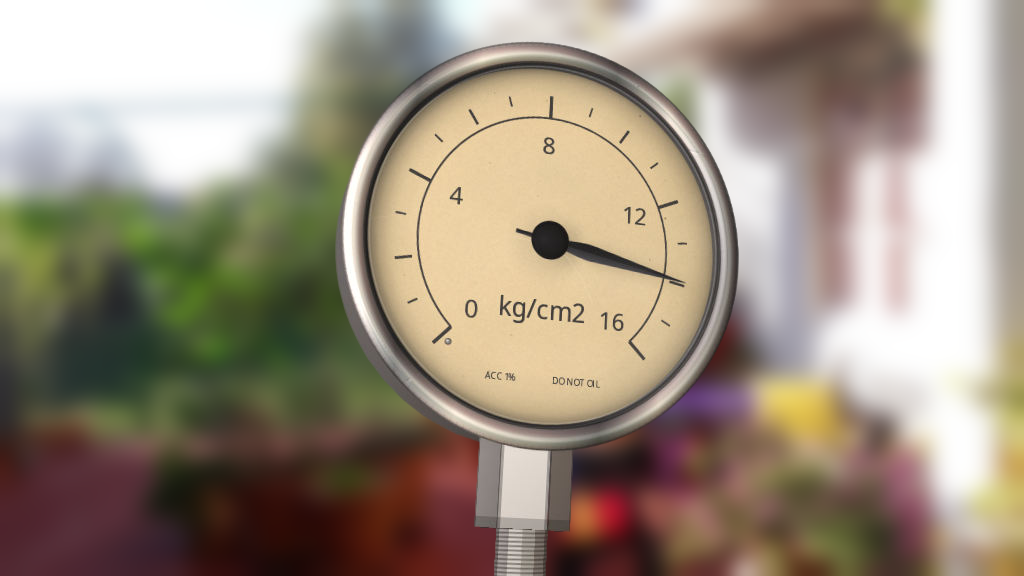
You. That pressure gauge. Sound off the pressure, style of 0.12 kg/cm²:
14 kg/cm²
